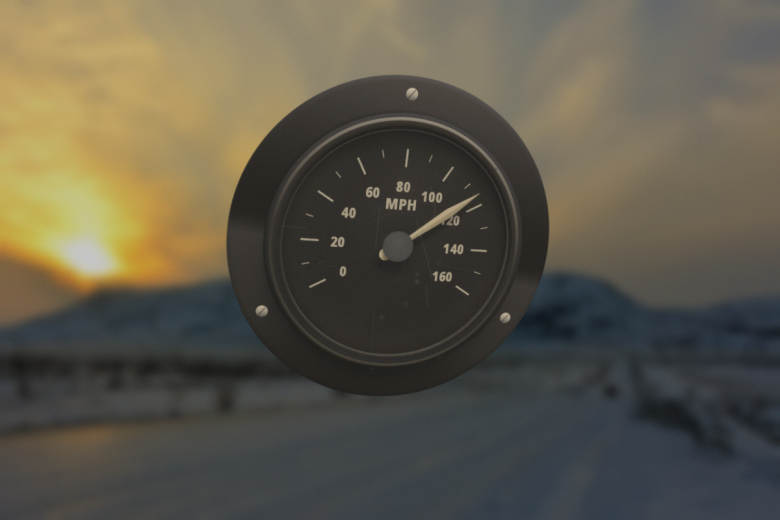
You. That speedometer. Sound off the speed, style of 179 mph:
115 mph
